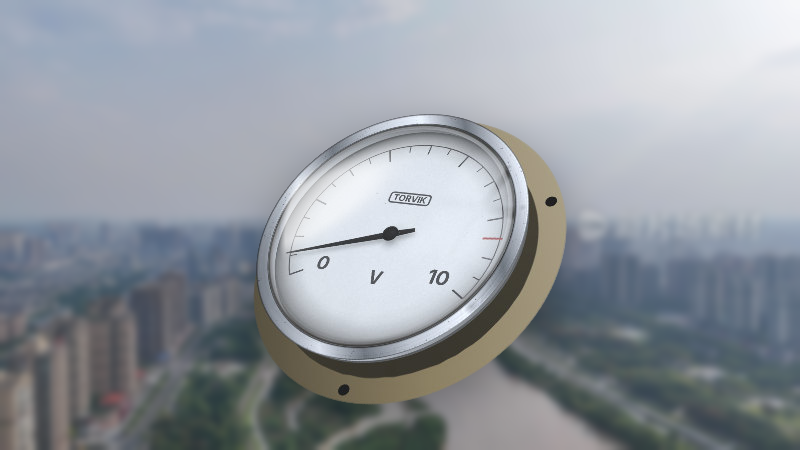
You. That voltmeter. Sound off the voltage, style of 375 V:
0.5 V
